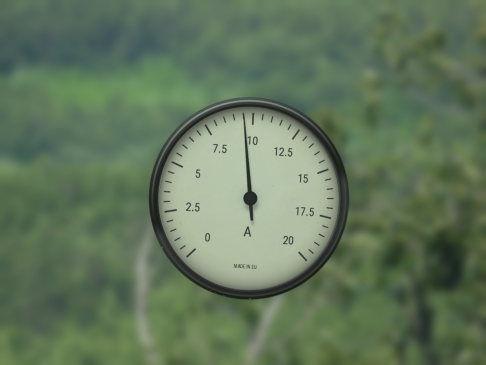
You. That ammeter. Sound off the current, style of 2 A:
9.5 A
